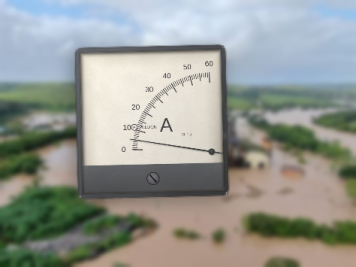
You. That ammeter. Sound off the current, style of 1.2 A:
5 A
